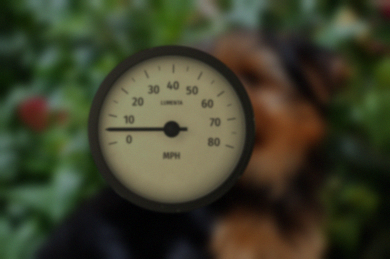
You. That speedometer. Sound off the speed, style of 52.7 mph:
5 mph
